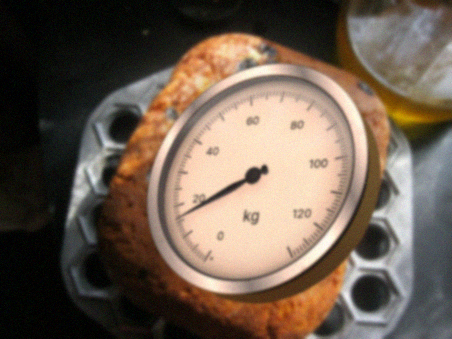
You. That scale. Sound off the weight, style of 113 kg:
15 kg
